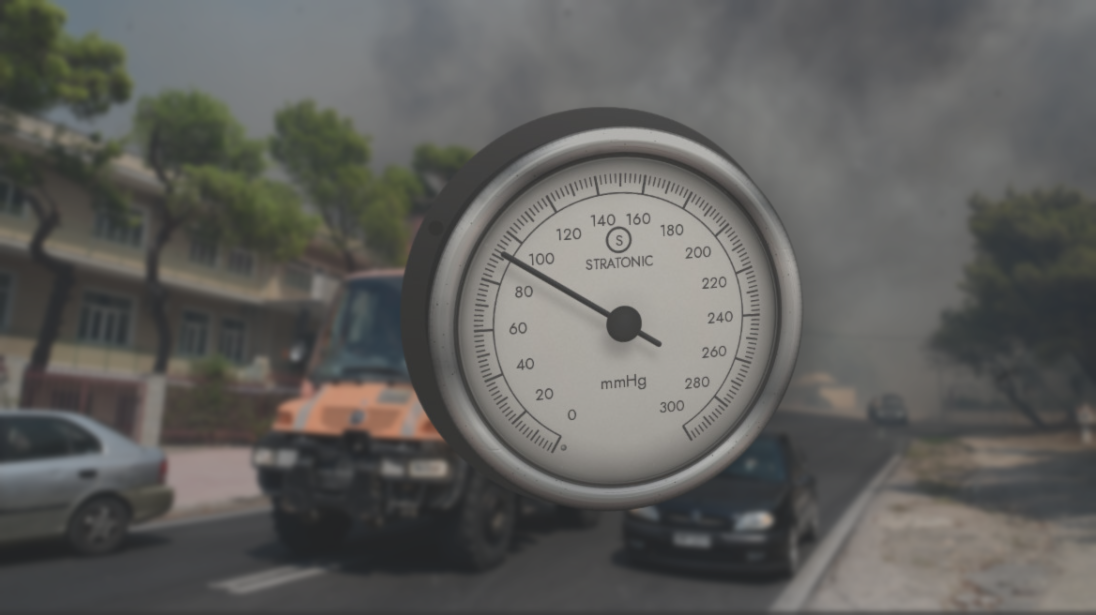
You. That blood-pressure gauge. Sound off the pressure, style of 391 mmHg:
92 mmHg
